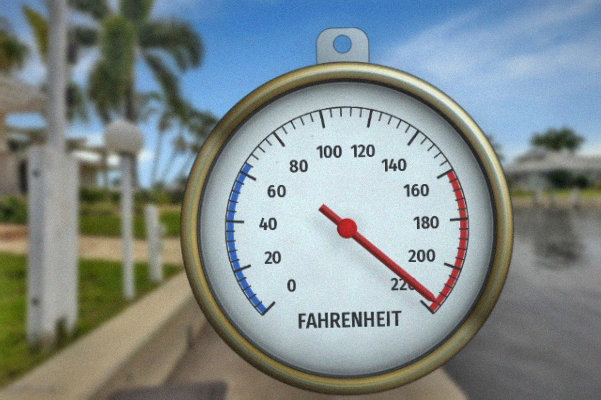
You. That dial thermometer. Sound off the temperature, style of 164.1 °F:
216 °F
